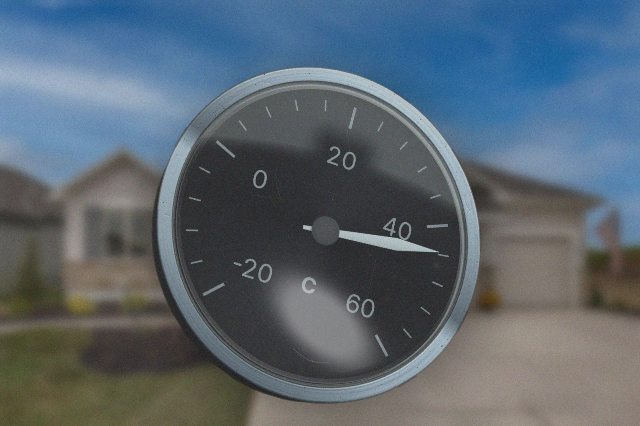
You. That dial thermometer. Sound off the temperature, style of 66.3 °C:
44 °C
